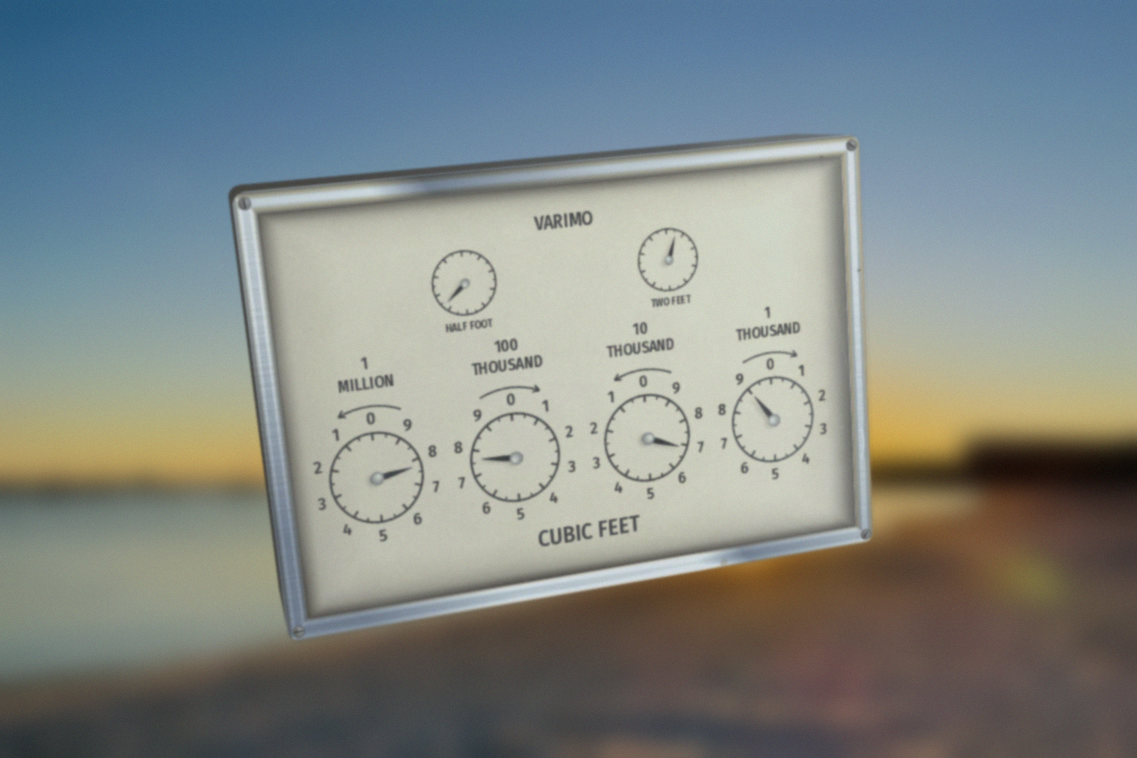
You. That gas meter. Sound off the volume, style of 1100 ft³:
776900 ft³
